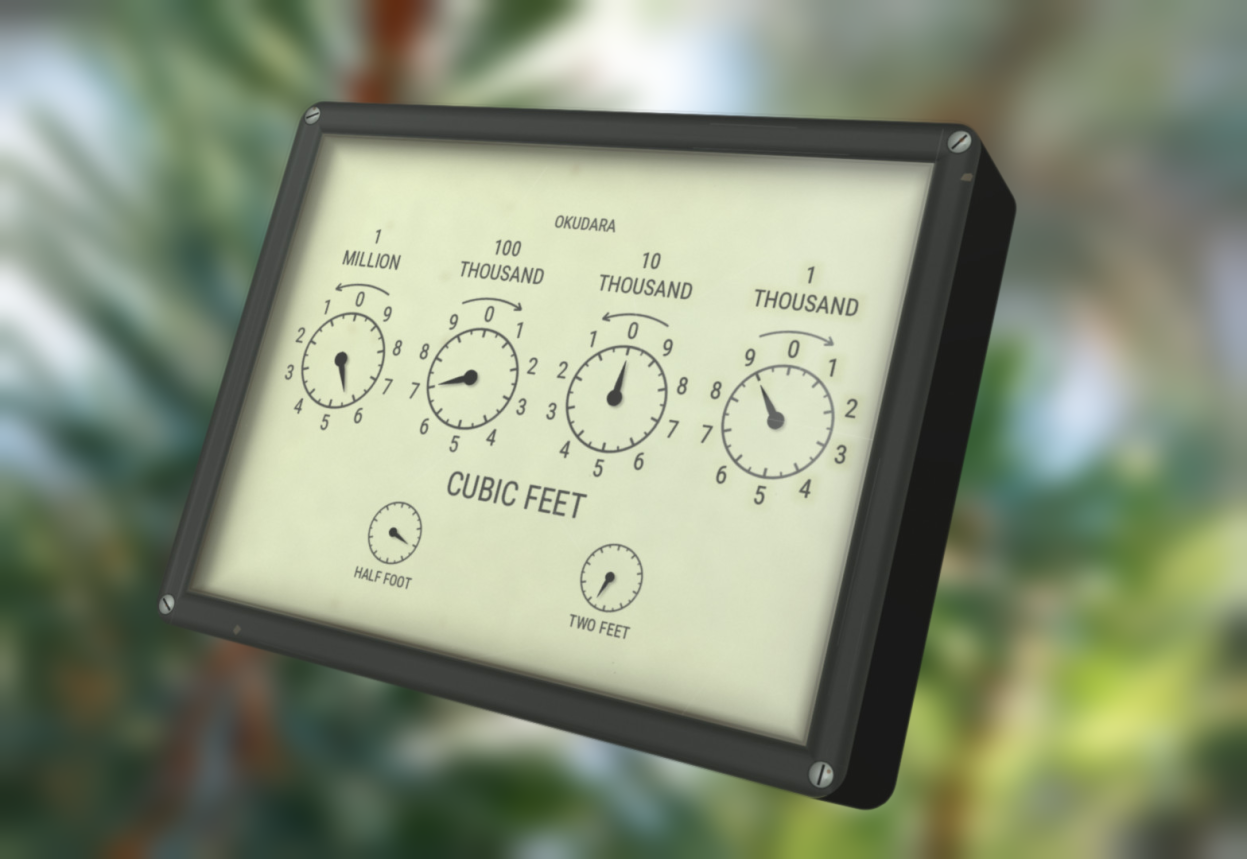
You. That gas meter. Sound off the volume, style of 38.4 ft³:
569900 ft³
